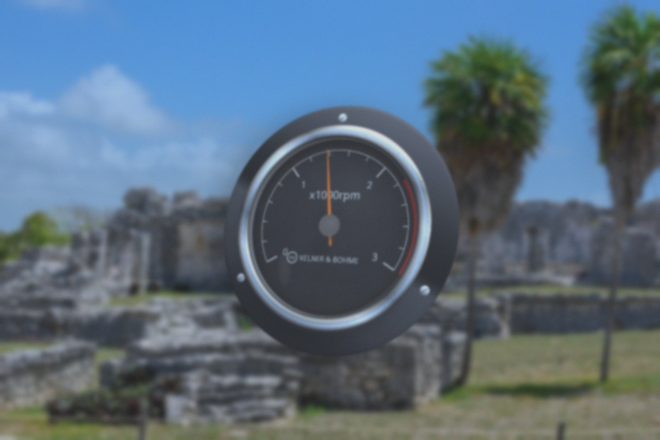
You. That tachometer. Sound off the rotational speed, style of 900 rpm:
1400 rpm
